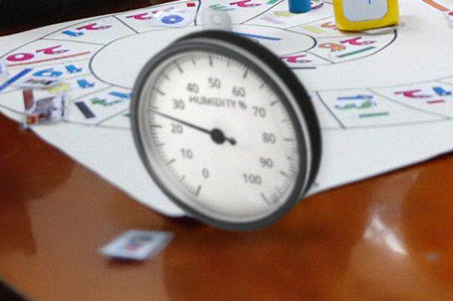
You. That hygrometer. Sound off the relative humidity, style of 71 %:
25 %
